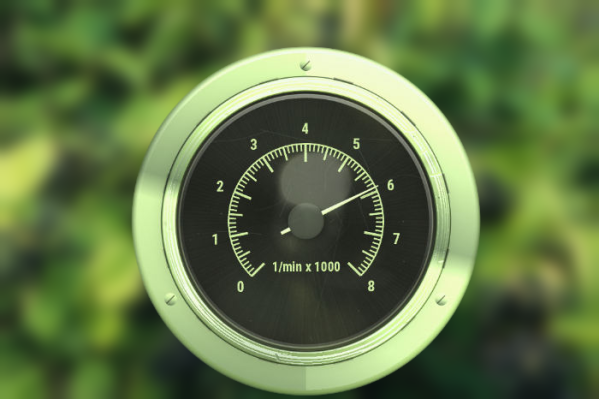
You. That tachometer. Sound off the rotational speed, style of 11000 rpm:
5900 rpm
